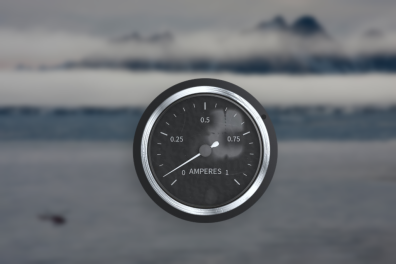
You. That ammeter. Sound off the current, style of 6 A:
0.05 A
